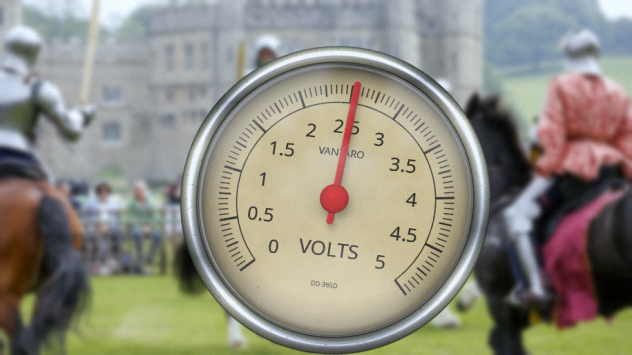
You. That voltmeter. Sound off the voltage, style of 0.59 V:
2.55 V
